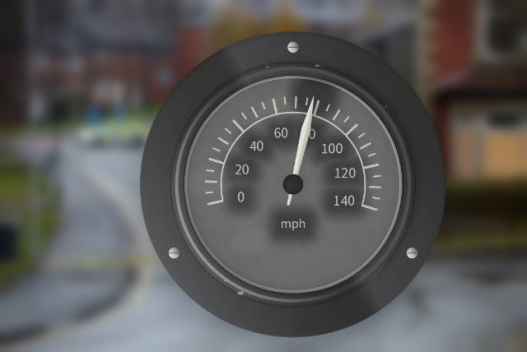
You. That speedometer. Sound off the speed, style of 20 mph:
77.5 mph
